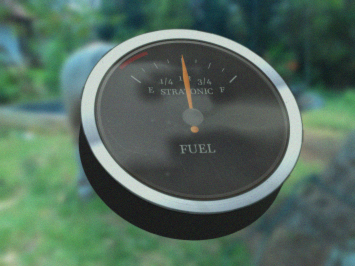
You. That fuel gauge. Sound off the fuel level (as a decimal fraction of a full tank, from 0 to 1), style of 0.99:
0.5
